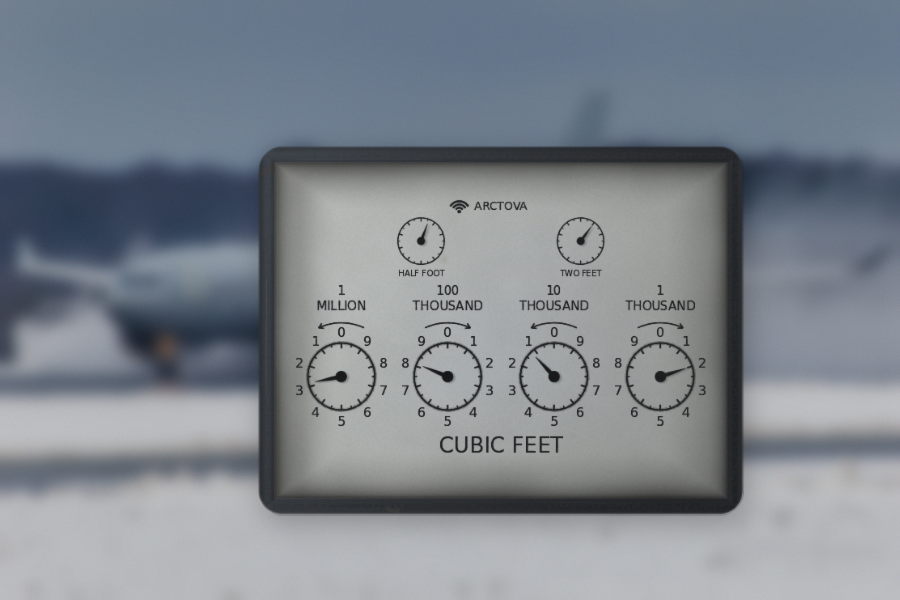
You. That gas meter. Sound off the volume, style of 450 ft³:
281200 ft³
